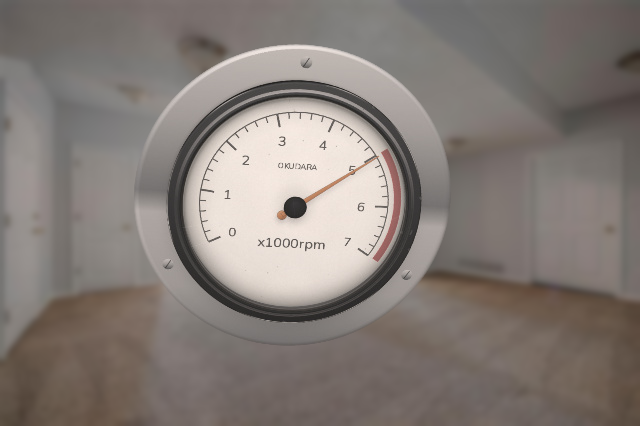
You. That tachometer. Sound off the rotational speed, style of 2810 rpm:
5000 rpm
